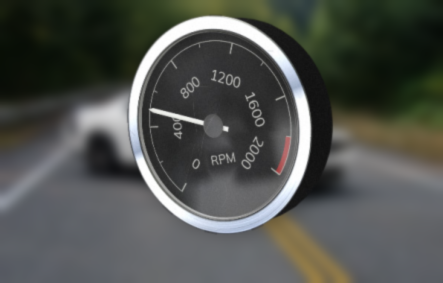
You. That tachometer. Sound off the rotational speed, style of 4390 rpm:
500 rpm
